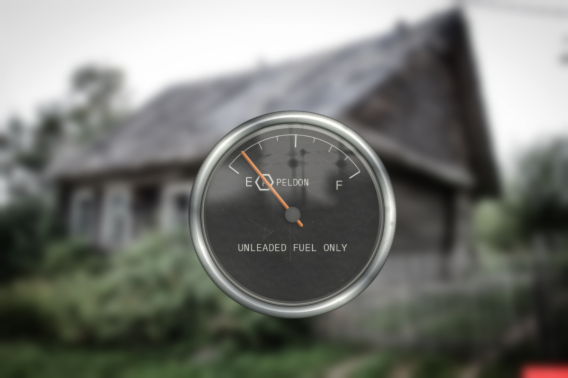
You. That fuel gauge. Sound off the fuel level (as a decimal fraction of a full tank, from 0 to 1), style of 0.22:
0.125
